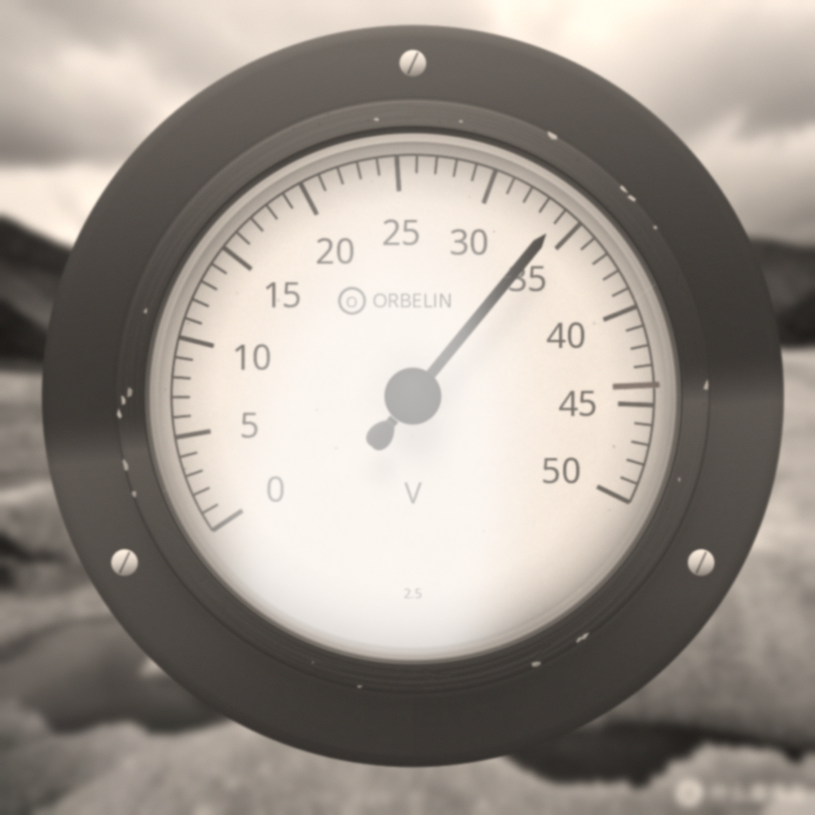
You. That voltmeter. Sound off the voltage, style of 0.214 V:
34 V
